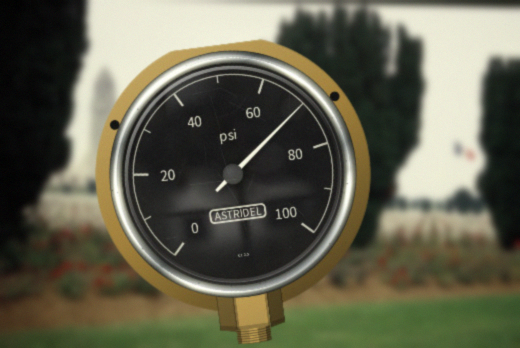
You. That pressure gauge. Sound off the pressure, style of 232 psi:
70 psi
